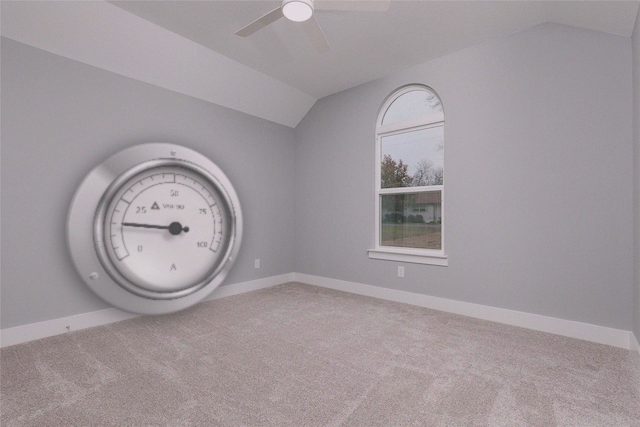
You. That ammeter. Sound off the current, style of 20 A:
15 A
